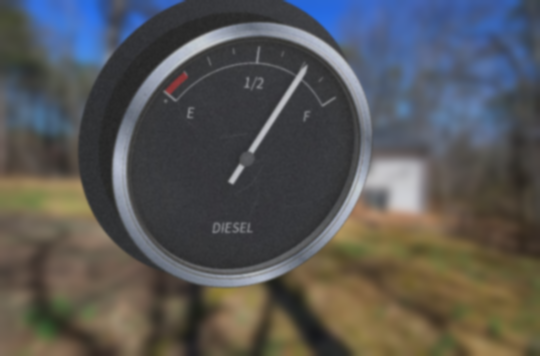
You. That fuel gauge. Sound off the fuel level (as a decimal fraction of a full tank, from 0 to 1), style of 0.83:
0.75
